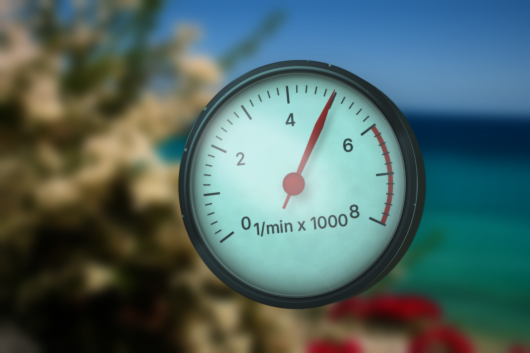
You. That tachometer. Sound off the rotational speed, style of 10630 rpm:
5000 rpm
